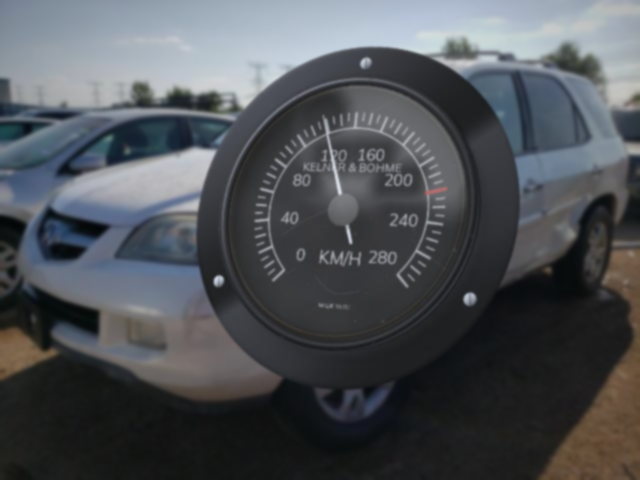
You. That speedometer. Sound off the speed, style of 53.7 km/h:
120 km/h
